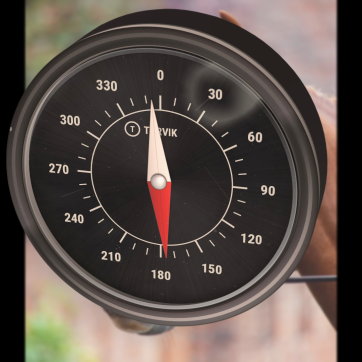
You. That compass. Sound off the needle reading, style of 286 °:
175 °
